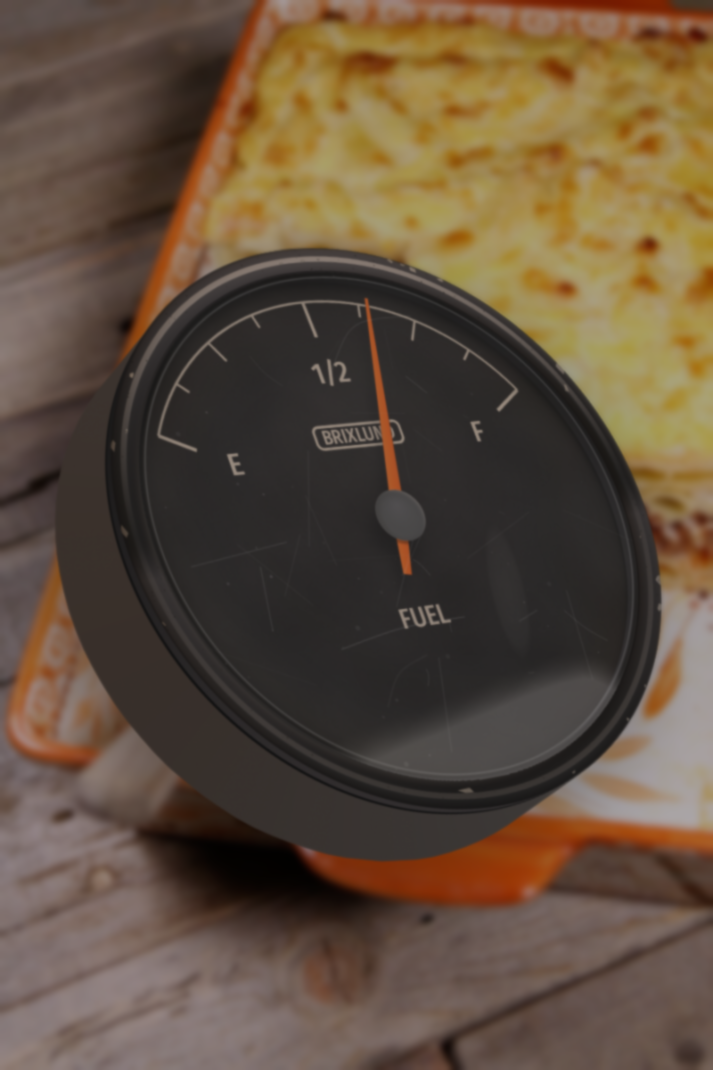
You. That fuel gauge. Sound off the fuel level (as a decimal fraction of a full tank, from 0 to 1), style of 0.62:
0.625
